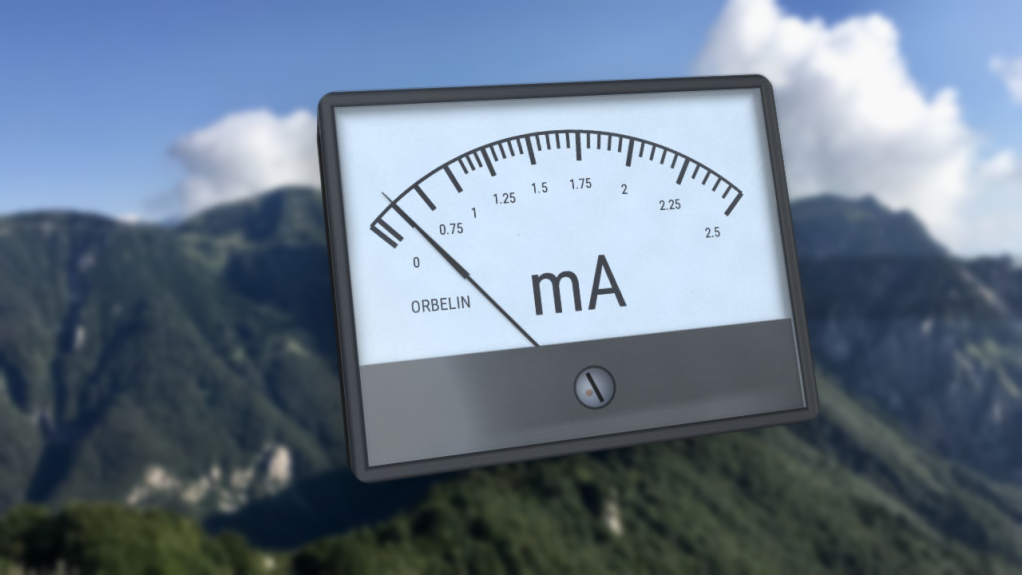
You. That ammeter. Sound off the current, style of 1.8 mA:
0.5 mA
